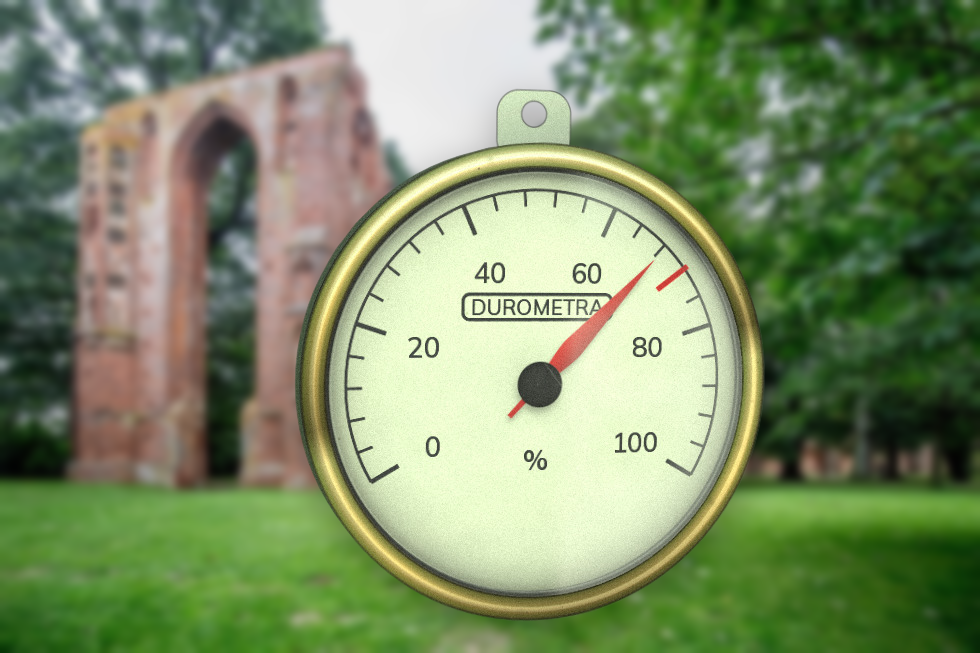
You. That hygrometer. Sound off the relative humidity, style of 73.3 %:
68 %
